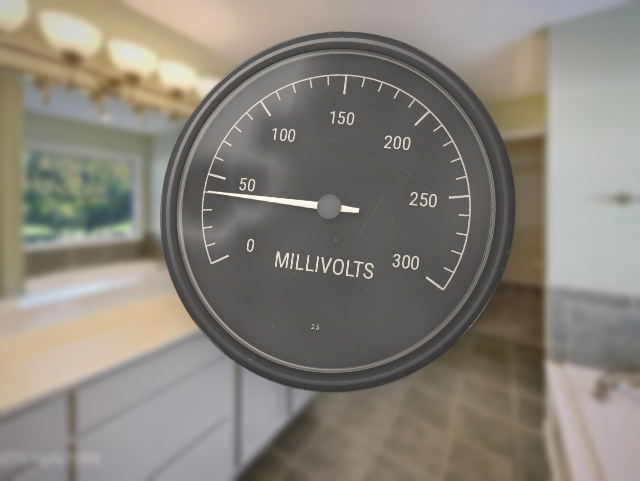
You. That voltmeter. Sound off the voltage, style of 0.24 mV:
40 mV
